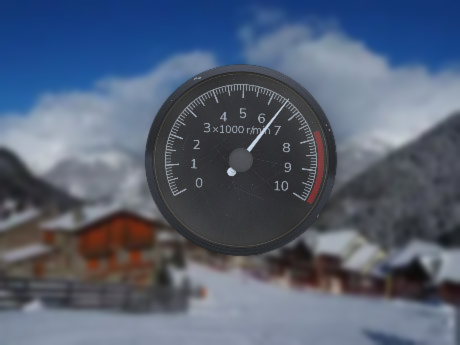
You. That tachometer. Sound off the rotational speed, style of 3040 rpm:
6500 rpm
